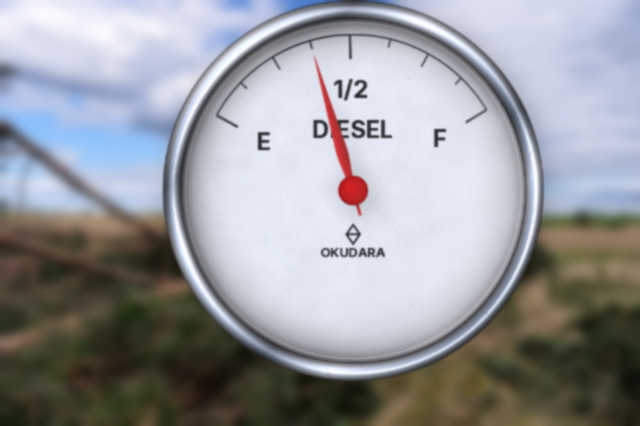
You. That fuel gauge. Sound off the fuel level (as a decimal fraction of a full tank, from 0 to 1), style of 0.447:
0.375
